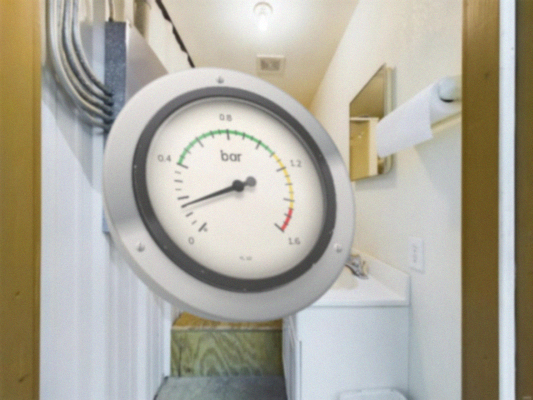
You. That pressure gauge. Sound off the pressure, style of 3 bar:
0.15 bar
